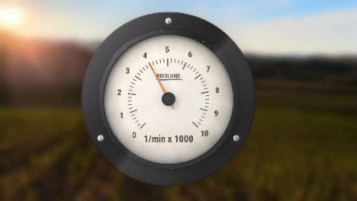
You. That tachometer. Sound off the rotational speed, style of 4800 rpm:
4000 rpm
